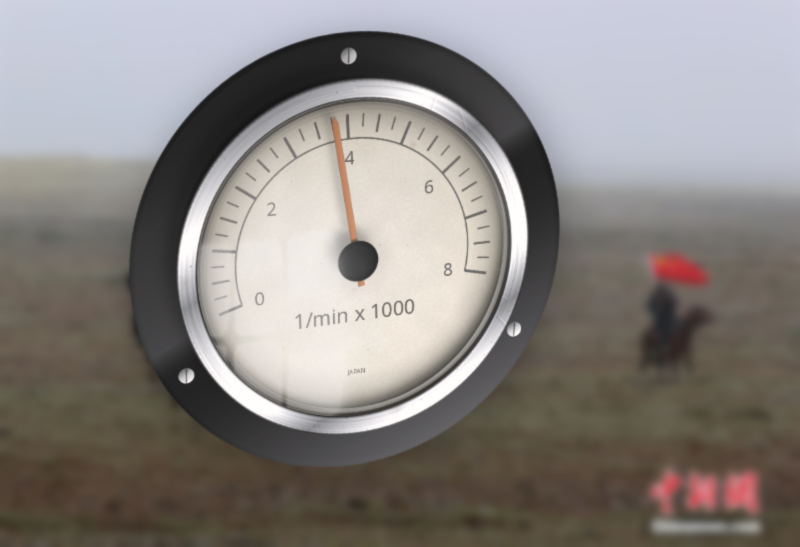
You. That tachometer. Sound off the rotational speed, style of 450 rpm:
3750 rpm
